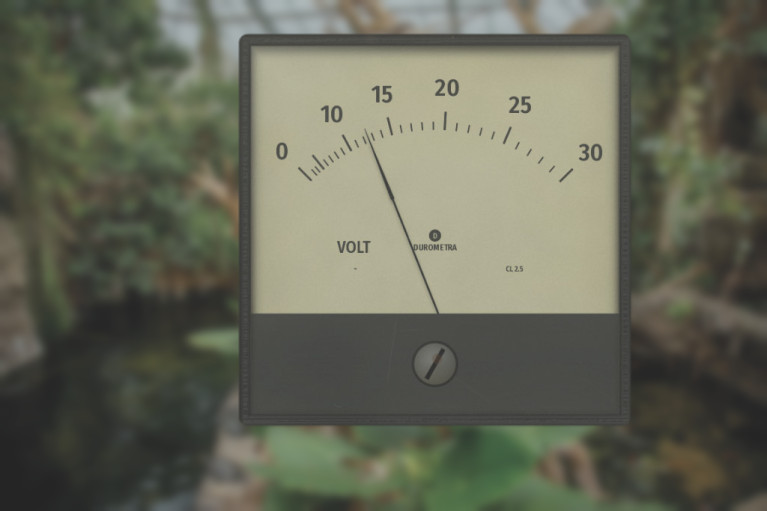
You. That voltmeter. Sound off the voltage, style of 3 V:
12.5 V
